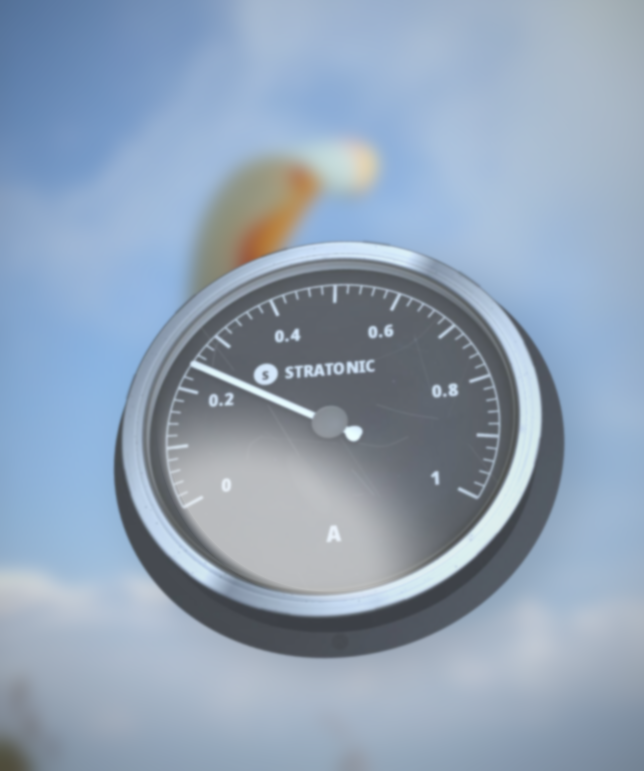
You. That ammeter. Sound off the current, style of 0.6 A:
0.24 A
